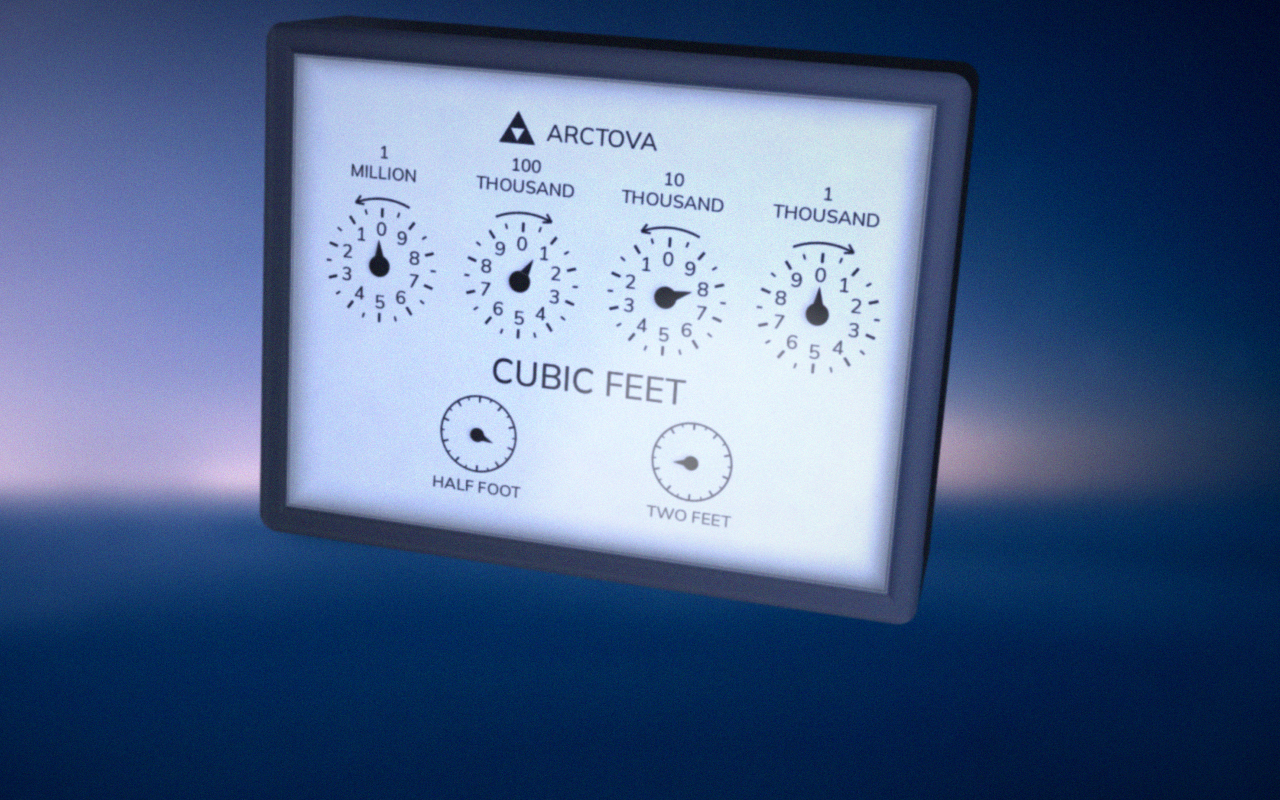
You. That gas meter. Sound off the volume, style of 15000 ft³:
8000 ft³
